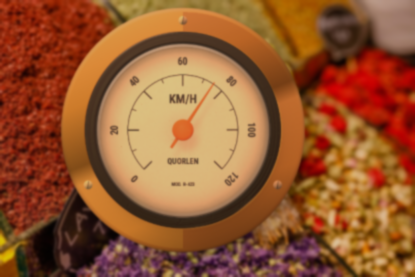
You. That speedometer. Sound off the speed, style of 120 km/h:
75 km/h
